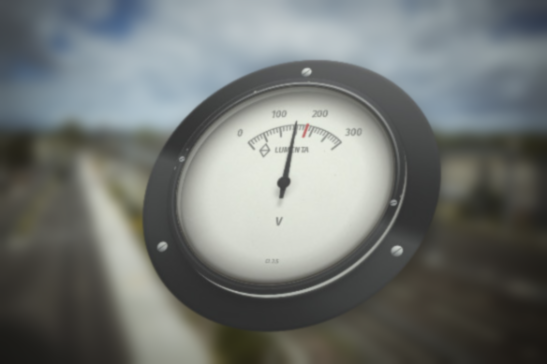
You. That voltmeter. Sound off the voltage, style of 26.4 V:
150 V
